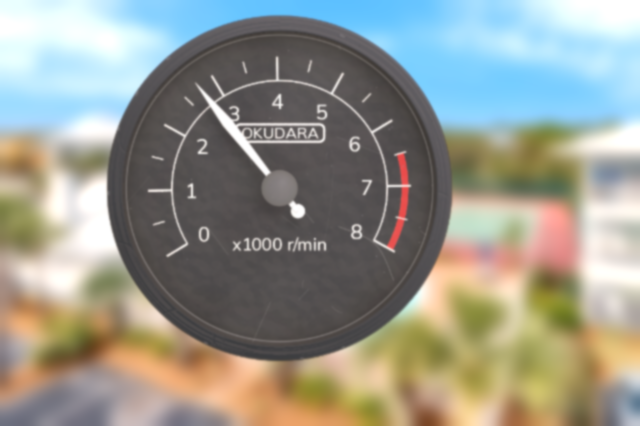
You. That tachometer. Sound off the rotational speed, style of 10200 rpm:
2750 rpm
